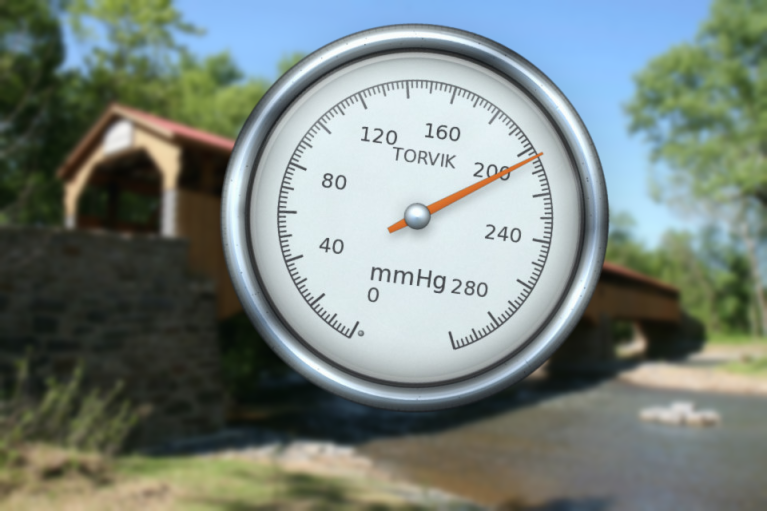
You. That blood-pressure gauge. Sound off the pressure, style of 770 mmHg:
204 mmHg
